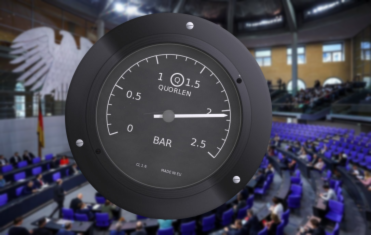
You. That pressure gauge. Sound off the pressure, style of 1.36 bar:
2.05 bar
